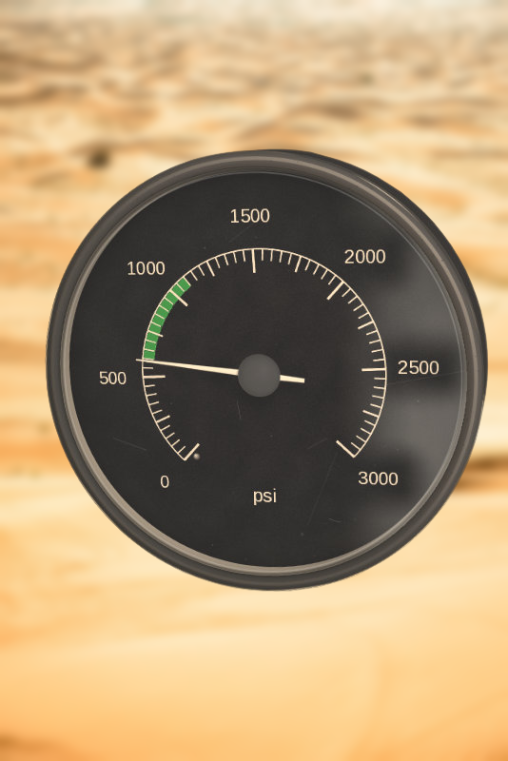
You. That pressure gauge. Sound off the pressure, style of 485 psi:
600 psi
